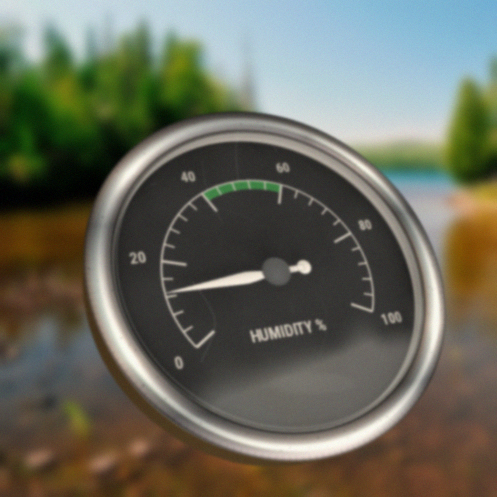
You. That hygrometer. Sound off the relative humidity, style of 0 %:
12 %
